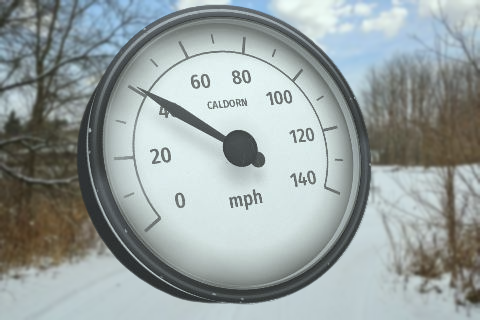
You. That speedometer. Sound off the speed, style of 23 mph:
40 mph
